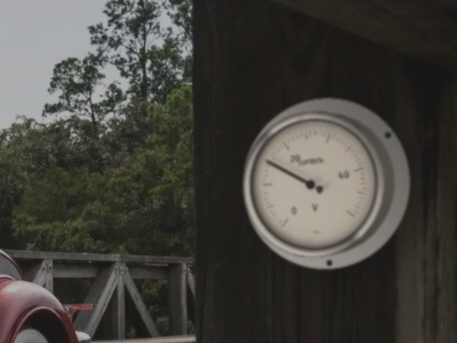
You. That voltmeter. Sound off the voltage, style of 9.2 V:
15 V
